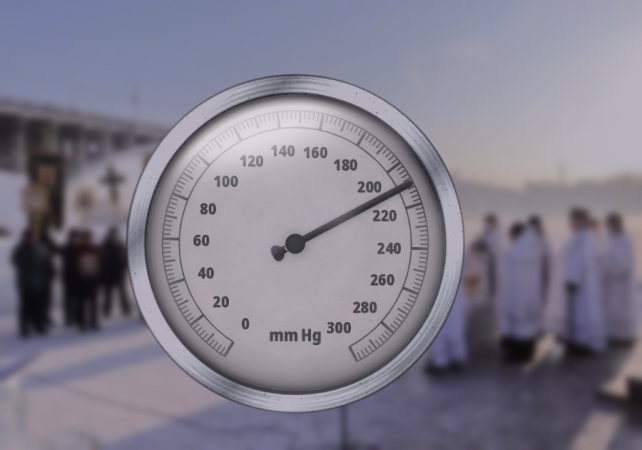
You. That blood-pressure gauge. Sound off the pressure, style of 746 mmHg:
210 mmHg
